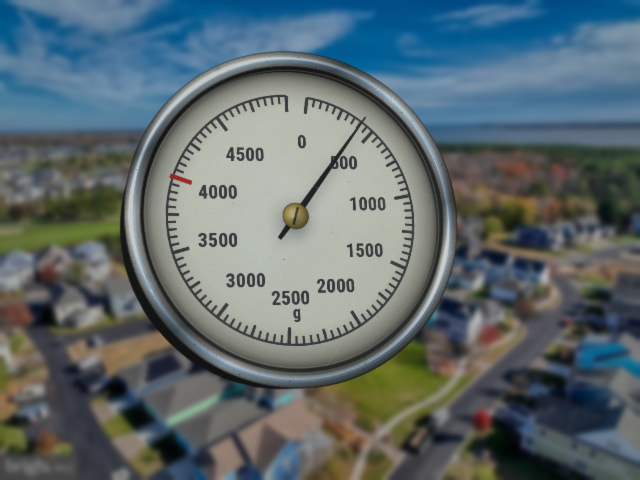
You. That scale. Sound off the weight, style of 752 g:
400 g
